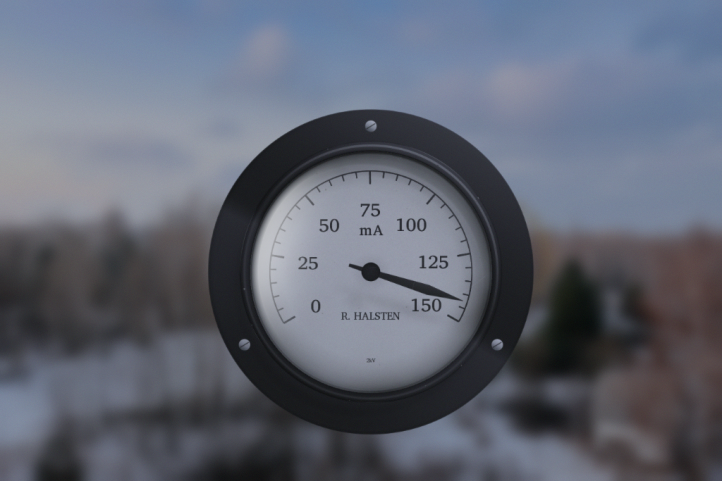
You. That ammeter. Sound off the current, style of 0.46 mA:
142.5 mA
